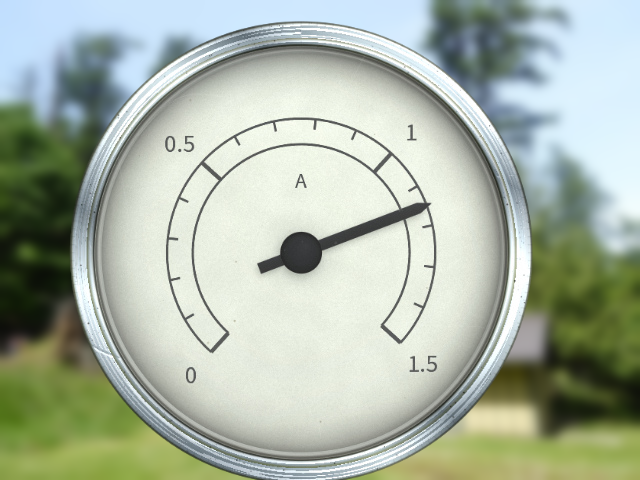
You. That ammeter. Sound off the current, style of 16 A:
1.15 A
